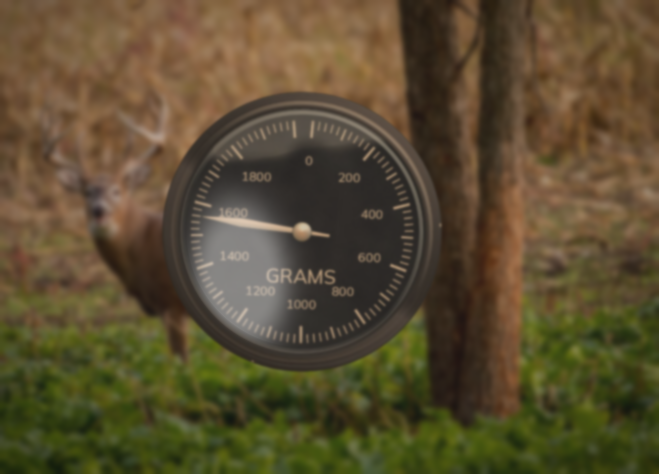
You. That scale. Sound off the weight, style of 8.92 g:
1560 g
